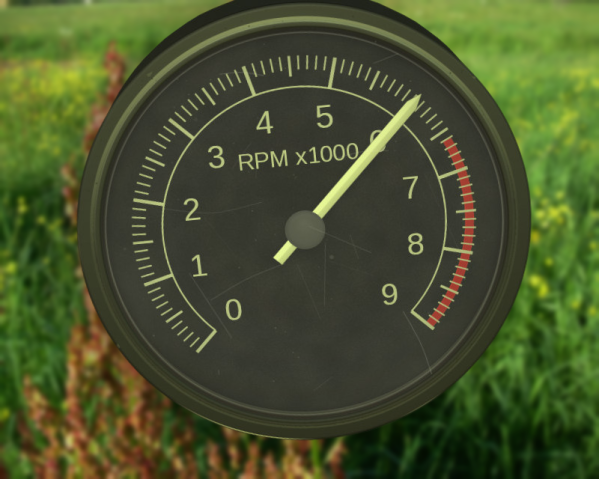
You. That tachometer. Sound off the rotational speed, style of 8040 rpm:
6000 rpm
